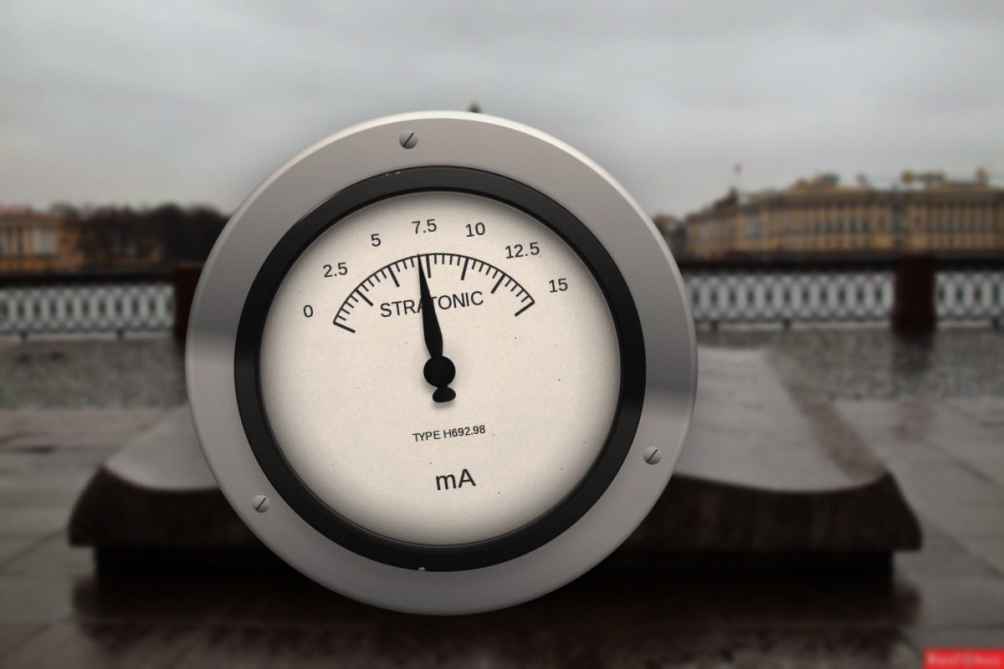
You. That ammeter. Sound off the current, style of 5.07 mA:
7 mA
